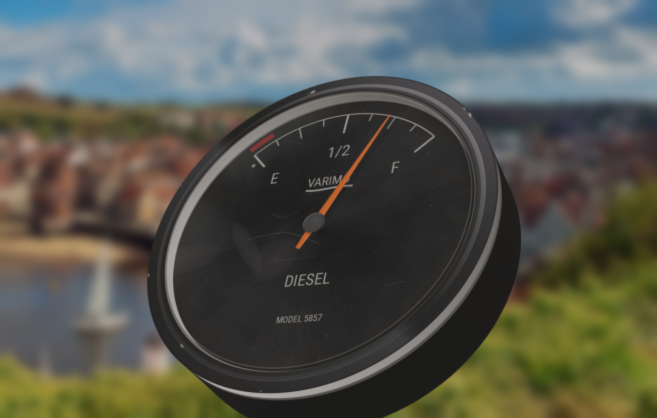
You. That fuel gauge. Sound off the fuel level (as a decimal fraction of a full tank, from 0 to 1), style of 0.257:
0.75
